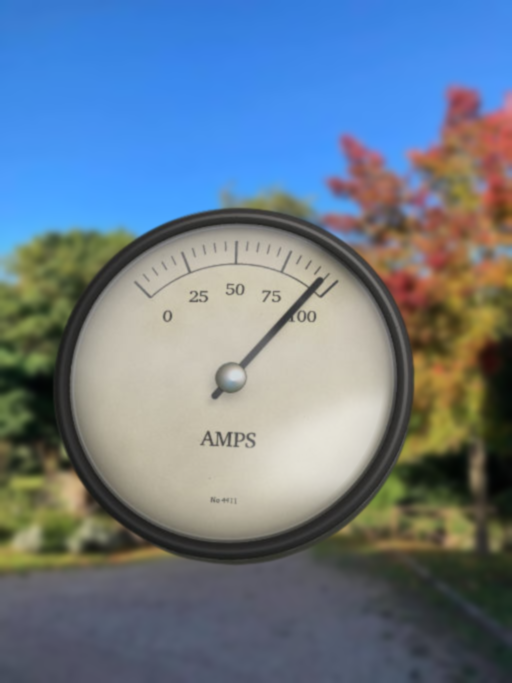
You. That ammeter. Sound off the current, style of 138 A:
95 A
